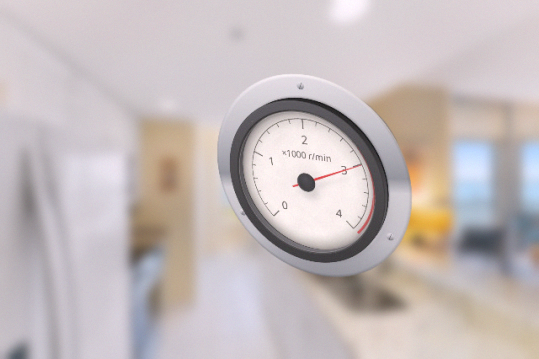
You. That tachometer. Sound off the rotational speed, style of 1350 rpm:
3000 rpm
